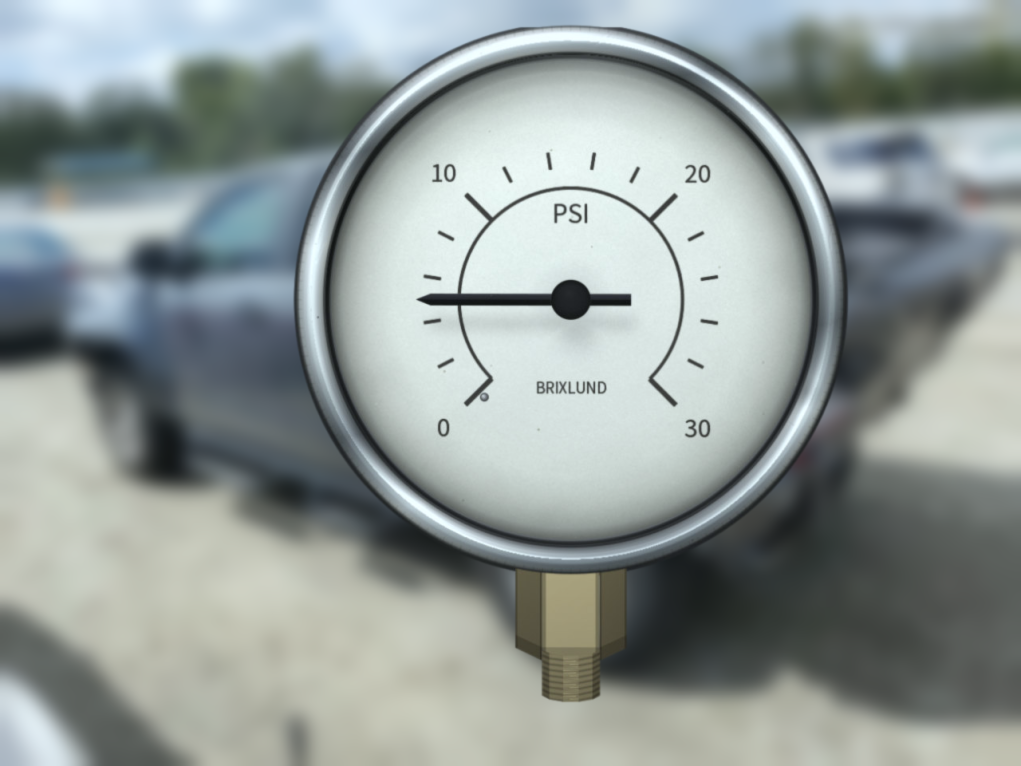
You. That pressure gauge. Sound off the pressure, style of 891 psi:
5 psi
